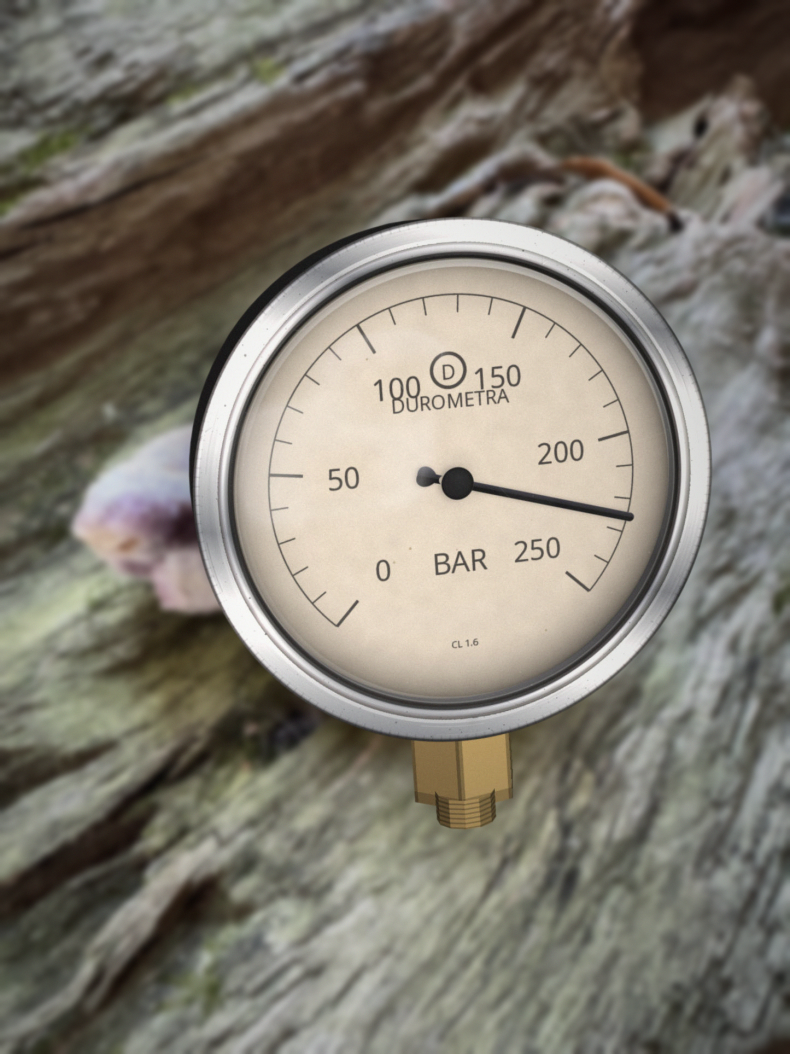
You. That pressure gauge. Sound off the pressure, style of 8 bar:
225 bar
